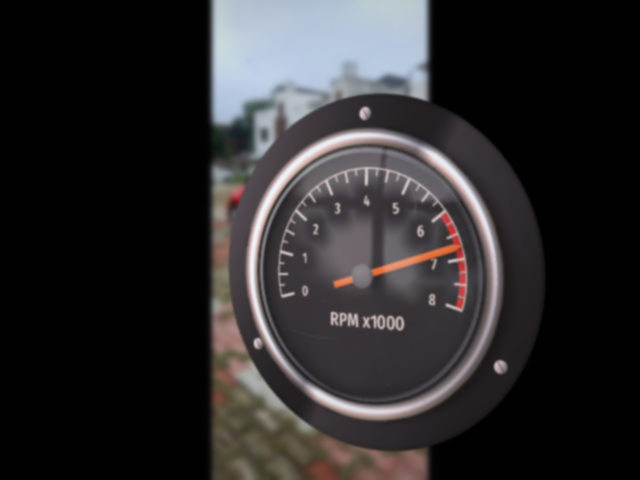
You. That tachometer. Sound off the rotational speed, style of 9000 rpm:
6750 rpm
